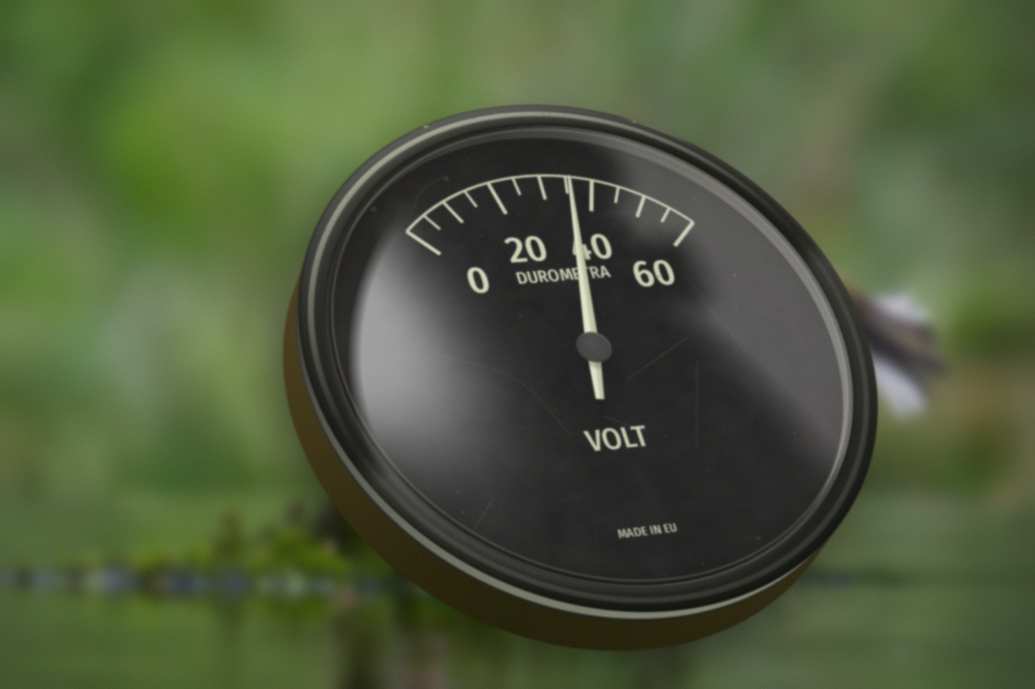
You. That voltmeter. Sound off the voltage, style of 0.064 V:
35 V
